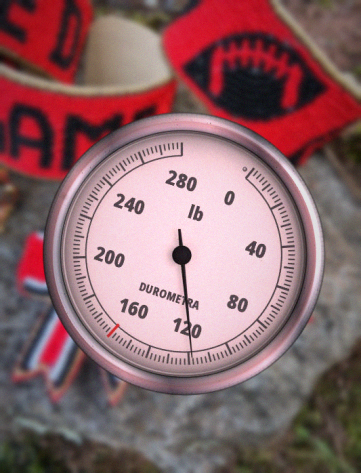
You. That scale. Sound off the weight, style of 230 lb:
118 lb
